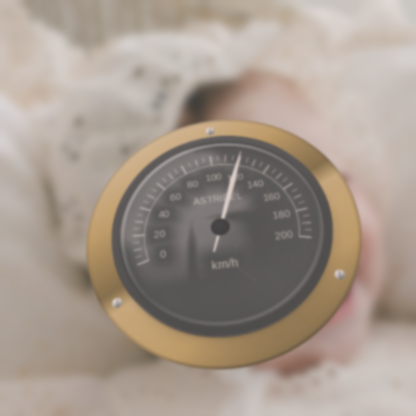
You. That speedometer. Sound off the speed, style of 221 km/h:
120 km/h
